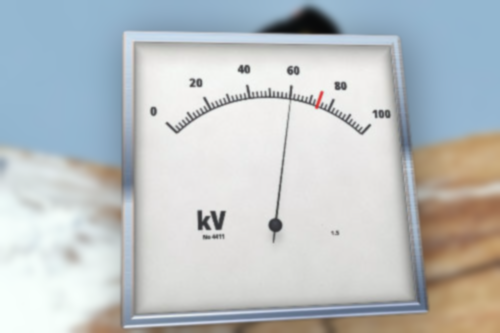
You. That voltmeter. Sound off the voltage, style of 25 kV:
60 kV
